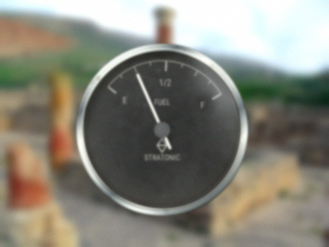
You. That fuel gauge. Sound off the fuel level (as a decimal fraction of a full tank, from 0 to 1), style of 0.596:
0.25
